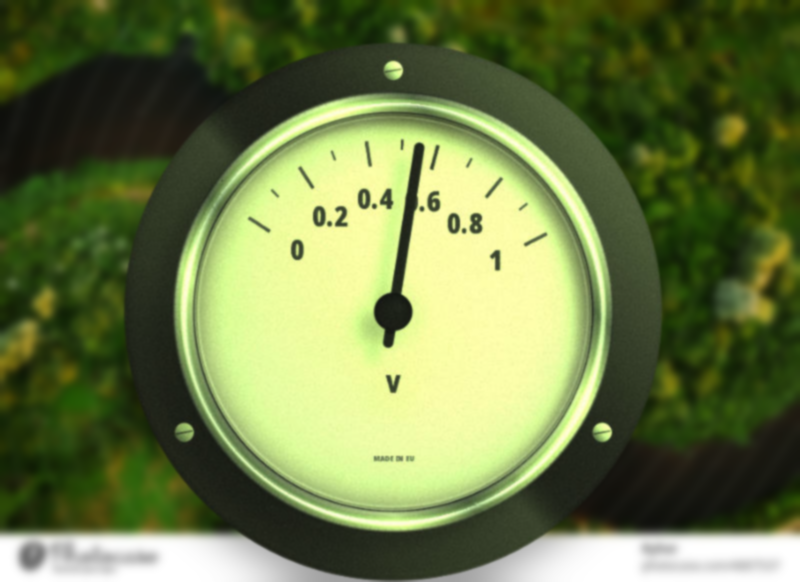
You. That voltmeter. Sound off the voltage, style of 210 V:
0.55 V
